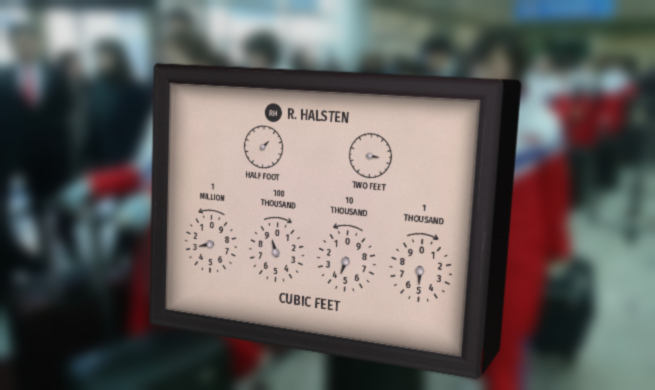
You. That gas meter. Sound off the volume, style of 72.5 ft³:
294500 ft³
